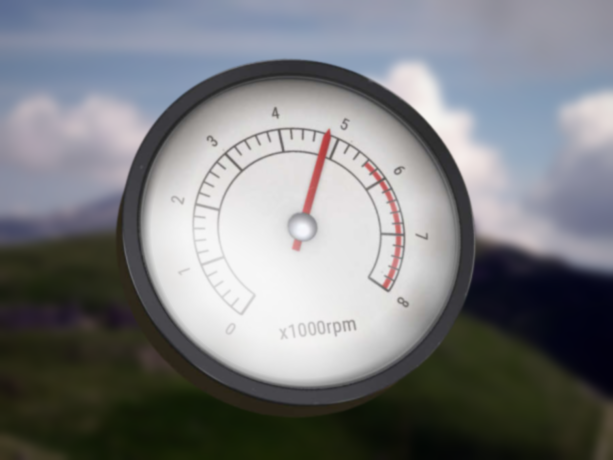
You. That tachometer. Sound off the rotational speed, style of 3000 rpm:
4800 rpm
